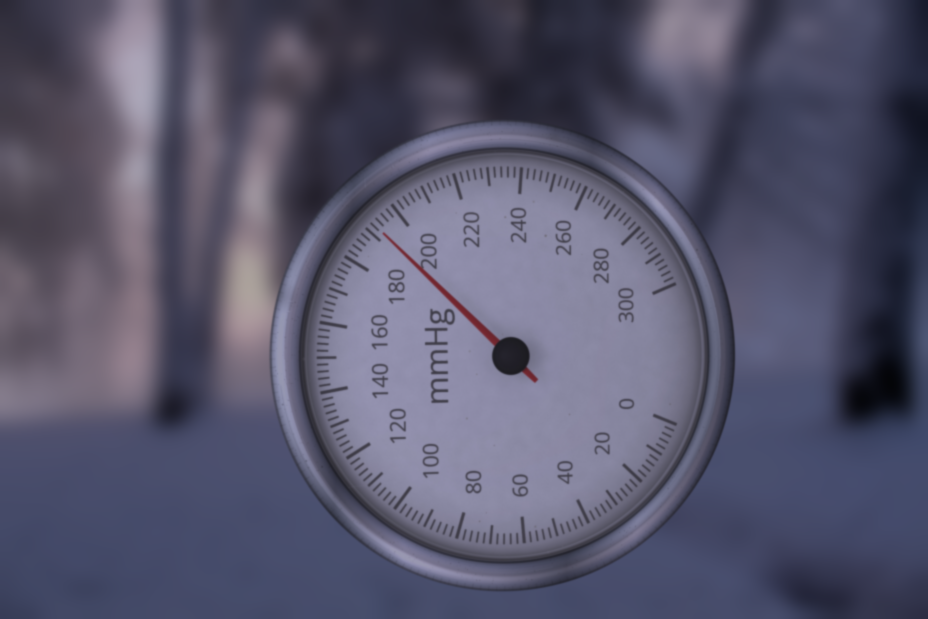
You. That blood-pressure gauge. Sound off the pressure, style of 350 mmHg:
192 mmHg
